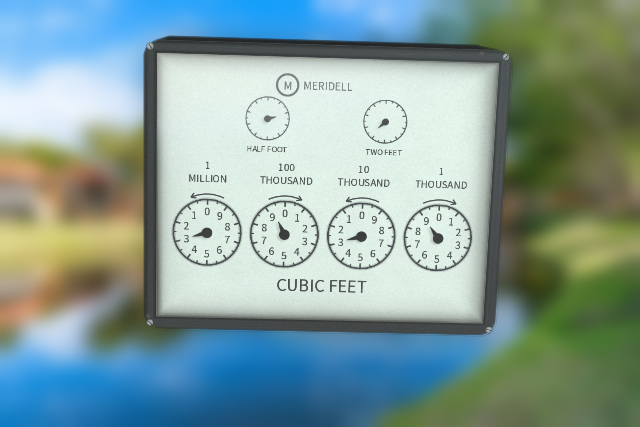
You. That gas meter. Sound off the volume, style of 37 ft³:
292900 ft³
